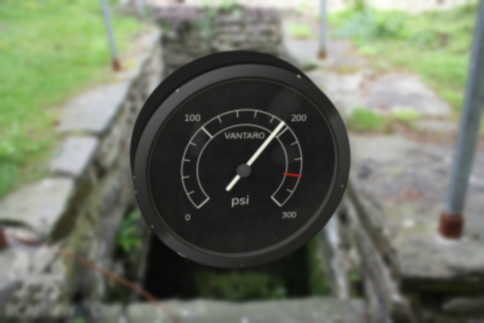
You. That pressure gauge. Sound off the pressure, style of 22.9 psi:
190 psi
